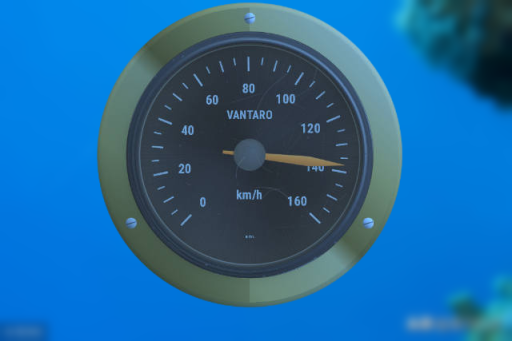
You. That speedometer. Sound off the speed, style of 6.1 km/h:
137.5 km/h
